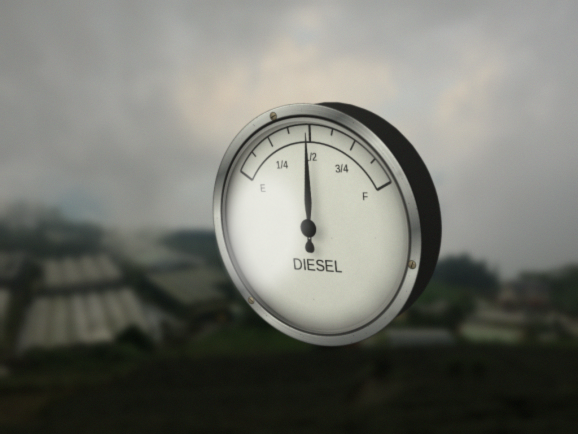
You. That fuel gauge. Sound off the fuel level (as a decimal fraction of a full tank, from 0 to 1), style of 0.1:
0.5
